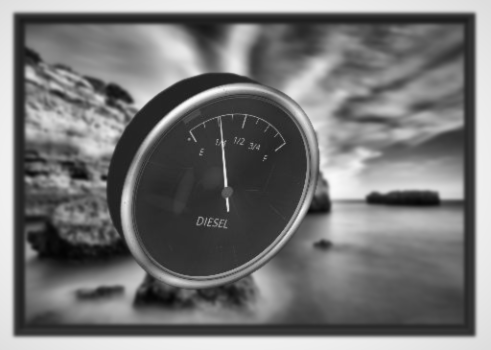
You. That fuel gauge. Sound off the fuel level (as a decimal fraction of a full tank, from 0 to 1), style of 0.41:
0.25
